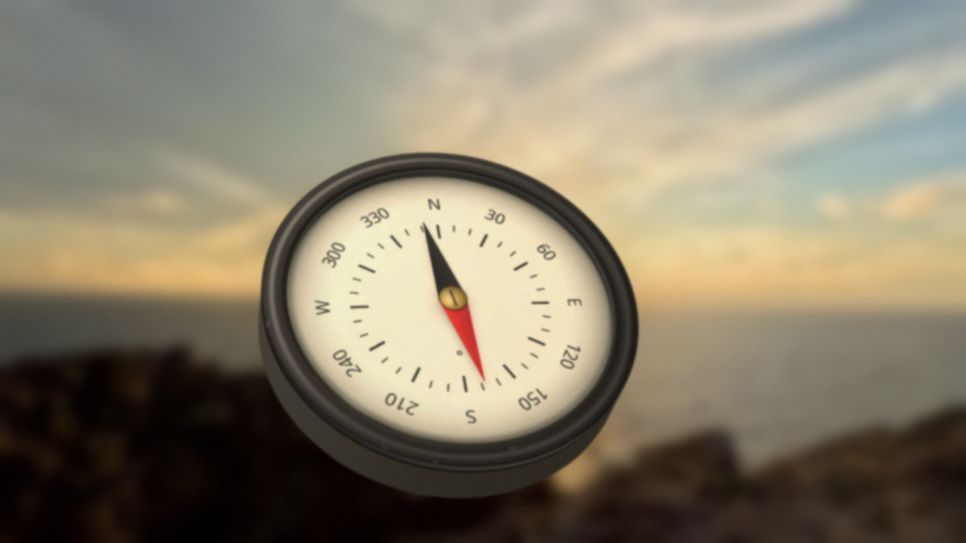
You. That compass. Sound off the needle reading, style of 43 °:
170 °
